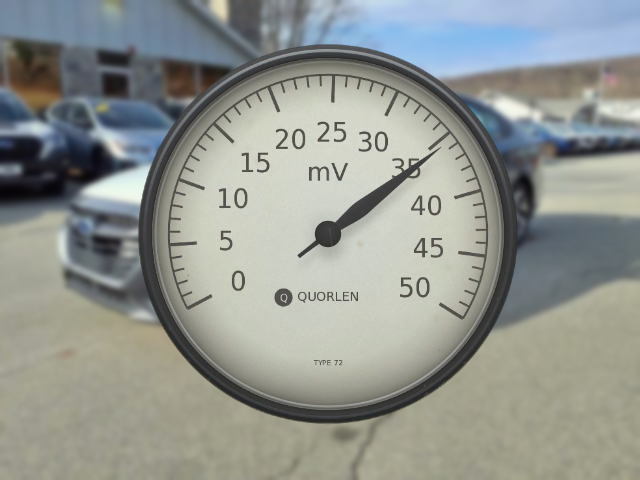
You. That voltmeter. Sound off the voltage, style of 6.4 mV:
35.5 mV
